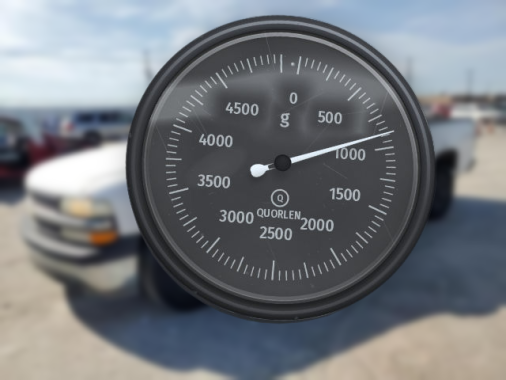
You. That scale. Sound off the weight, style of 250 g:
900 g
